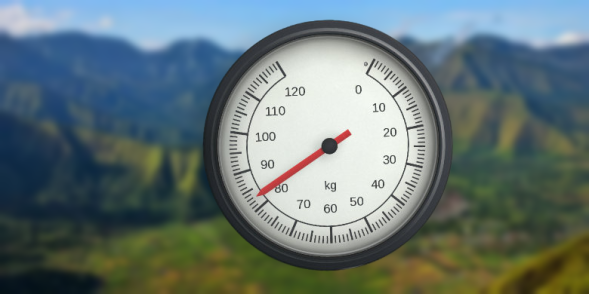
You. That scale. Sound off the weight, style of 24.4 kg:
83 kg
